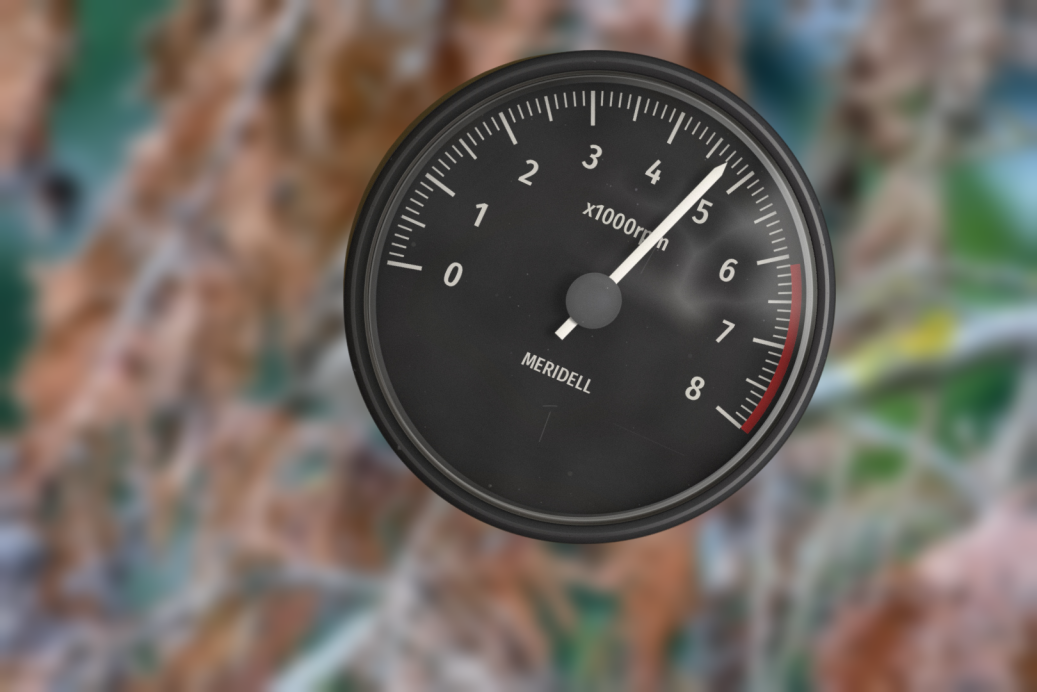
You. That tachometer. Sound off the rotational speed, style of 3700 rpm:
4700 rpm
